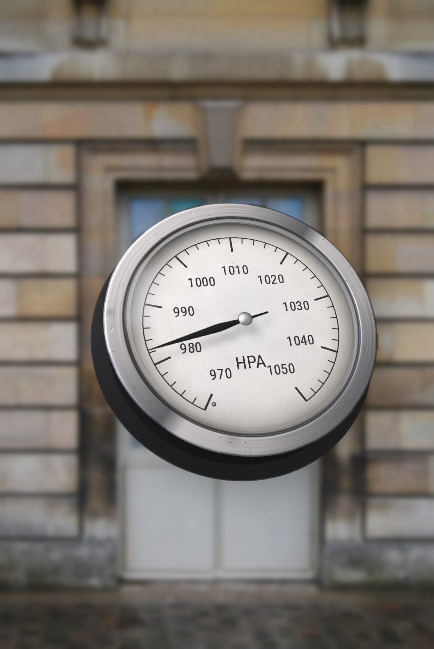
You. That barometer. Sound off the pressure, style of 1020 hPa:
982 hPa
